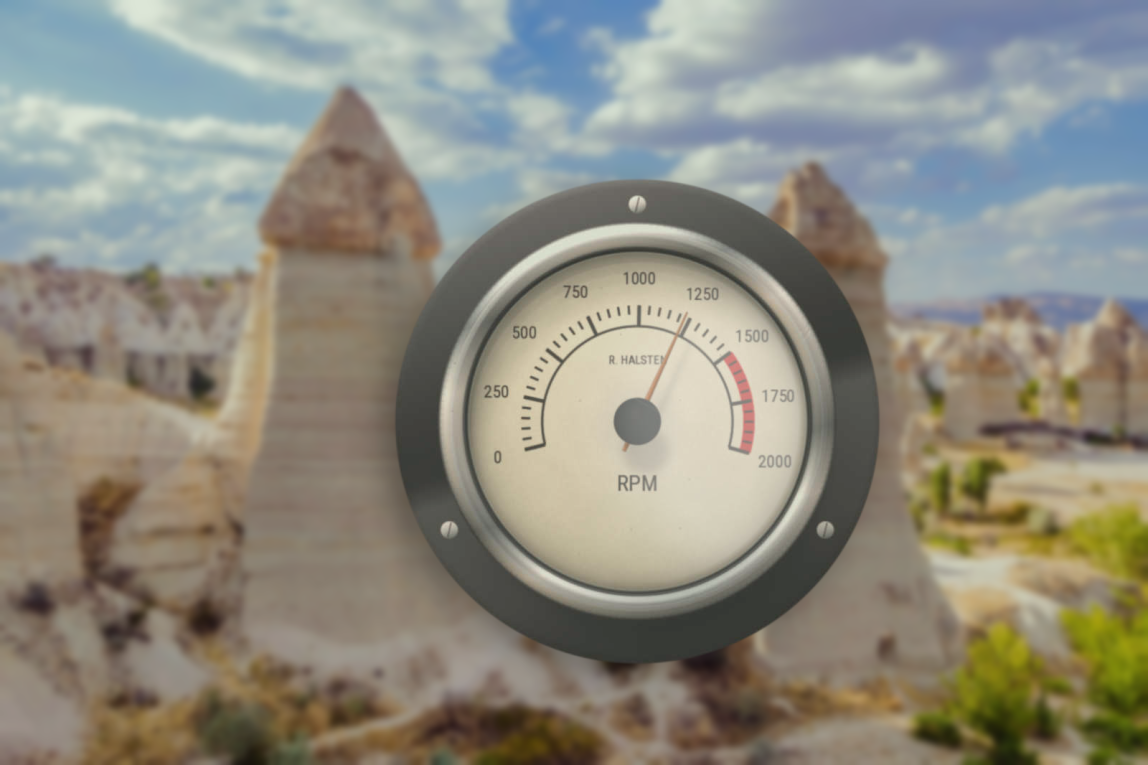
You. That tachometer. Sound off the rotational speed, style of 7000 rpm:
1225 rpm
